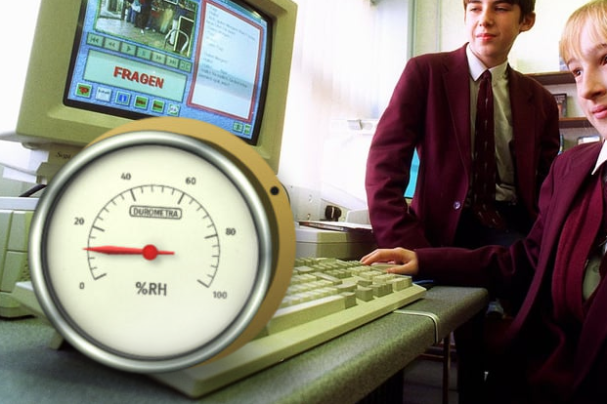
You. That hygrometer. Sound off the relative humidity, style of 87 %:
12 %
